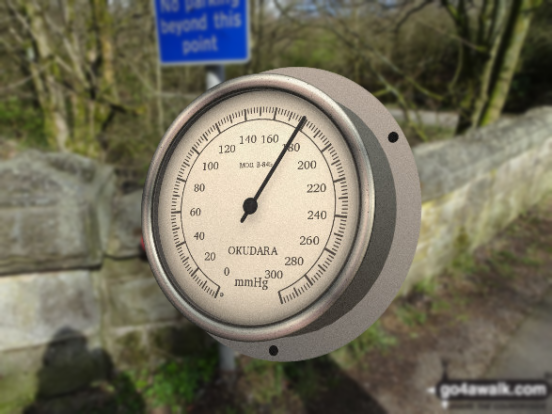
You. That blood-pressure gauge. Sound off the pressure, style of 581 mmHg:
180 mmHg
